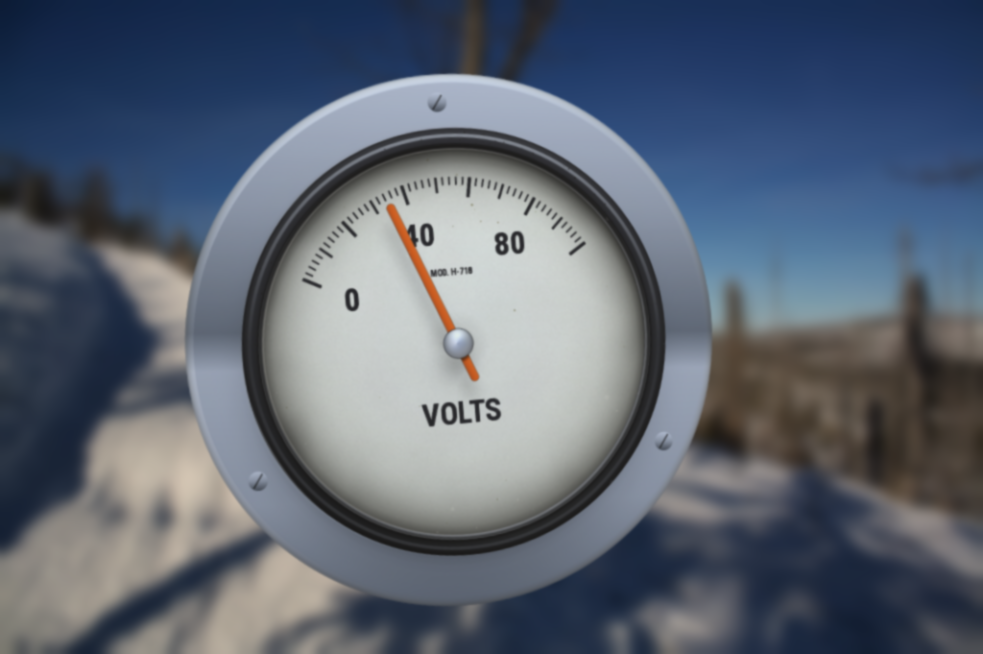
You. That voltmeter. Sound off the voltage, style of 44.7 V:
34 V
